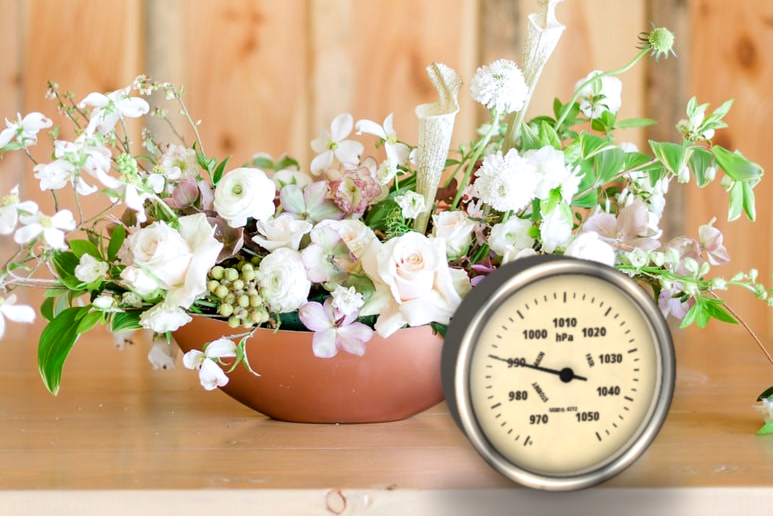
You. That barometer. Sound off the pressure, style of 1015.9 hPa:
990 hPa
